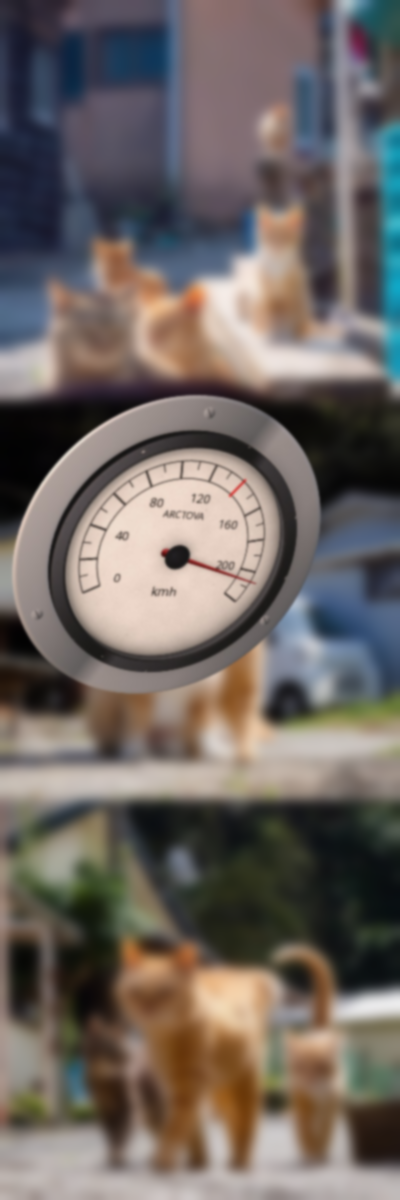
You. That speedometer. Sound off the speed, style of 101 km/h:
205 km/h
